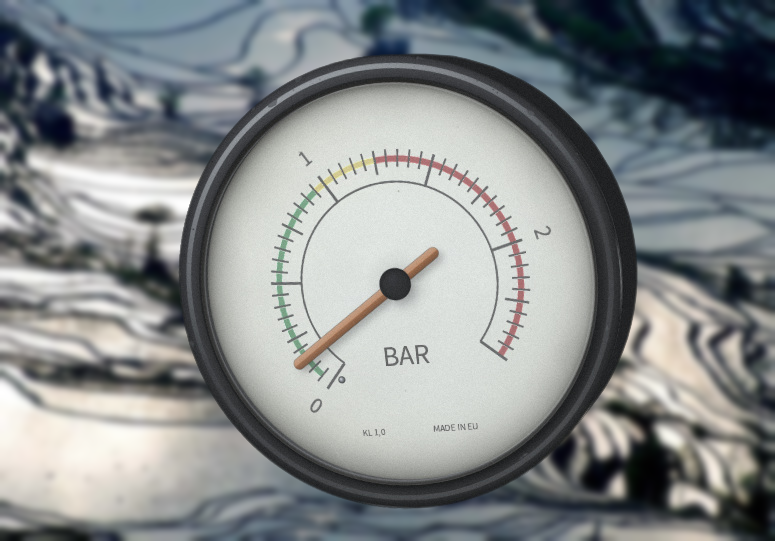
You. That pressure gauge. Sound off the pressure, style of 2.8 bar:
0.15 bar
